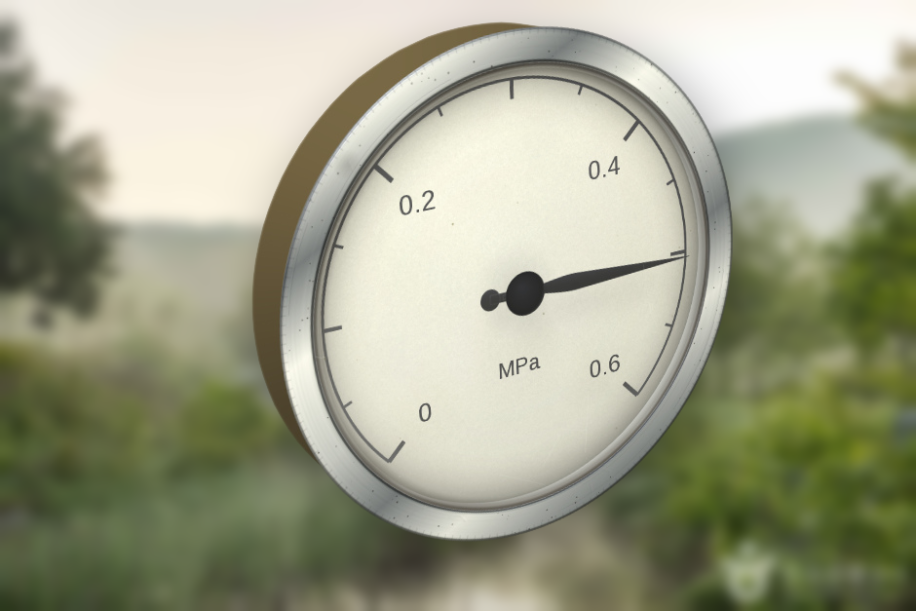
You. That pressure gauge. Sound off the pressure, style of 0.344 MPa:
0.5 MPa
